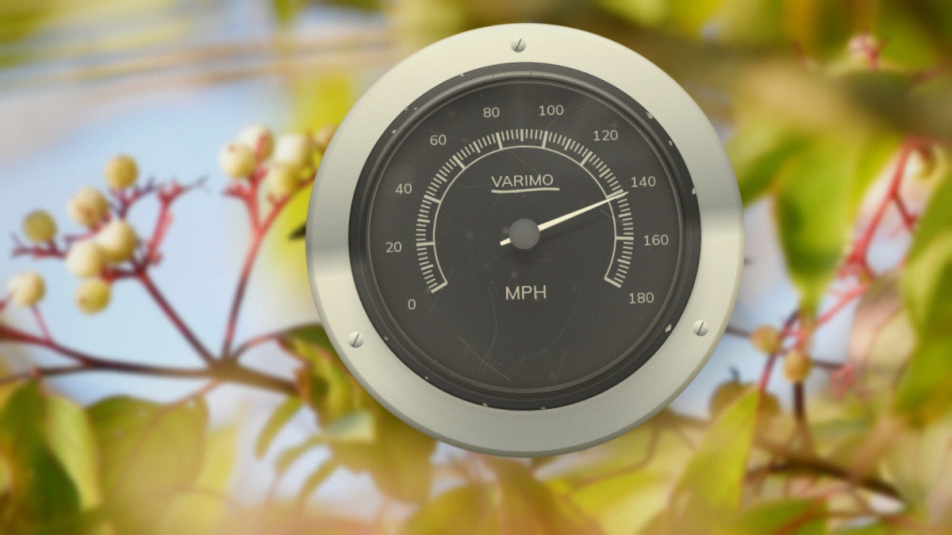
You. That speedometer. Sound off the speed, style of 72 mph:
142 mph
